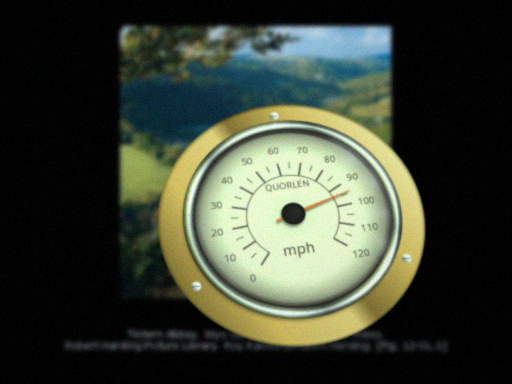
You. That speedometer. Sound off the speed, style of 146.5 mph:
95 mph
